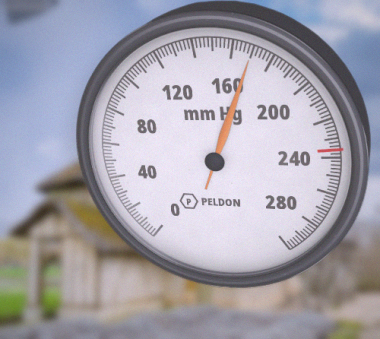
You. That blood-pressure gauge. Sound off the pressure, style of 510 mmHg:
170 mmHg
